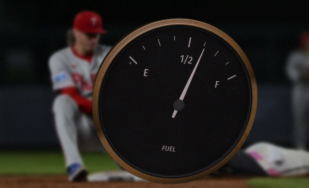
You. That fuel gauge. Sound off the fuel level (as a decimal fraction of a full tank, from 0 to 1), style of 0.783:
0.625
